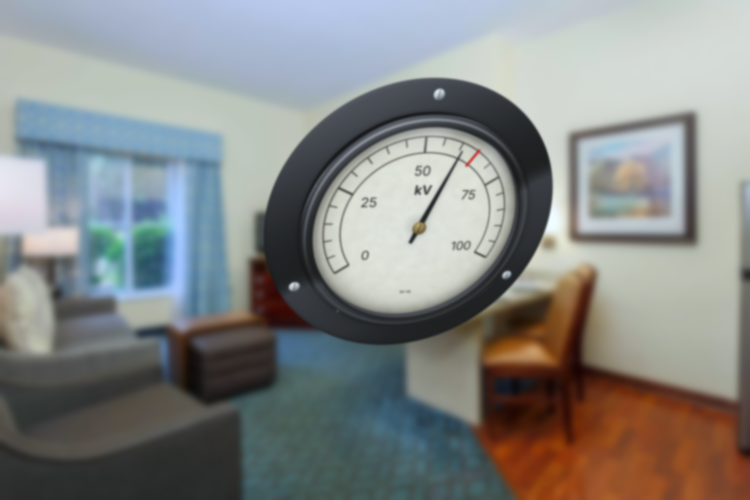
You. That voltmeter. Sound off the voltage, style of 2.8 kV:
60 kV
